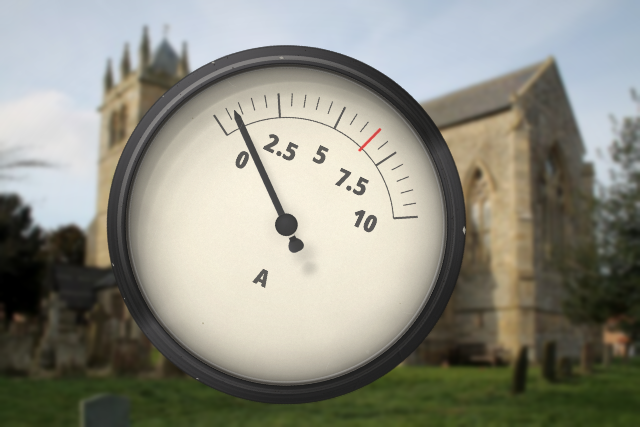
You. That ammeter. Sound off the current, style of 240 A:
0.75 A
